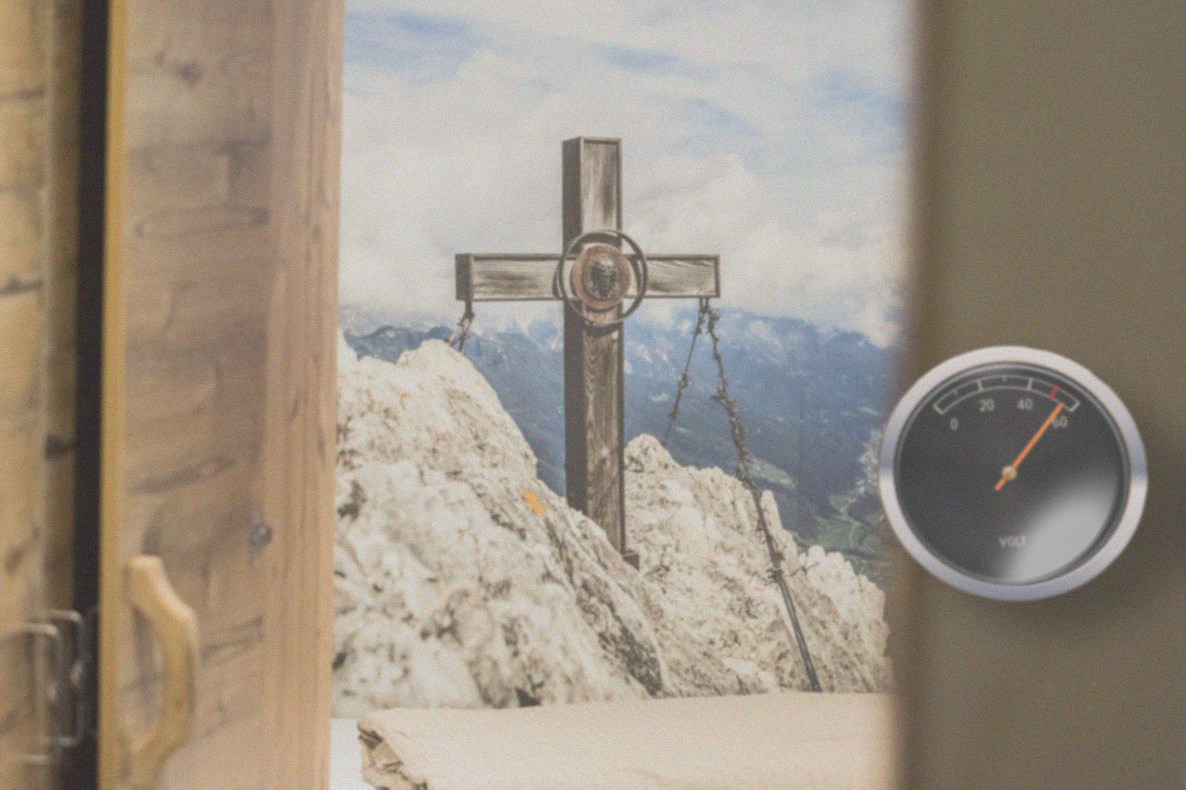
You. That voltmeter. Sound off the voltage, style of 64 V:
55 V
